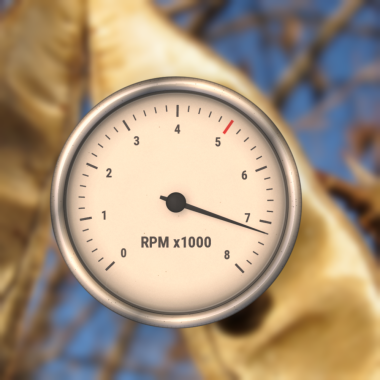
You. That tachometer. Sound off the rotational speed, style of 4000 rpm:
7200 rpm
